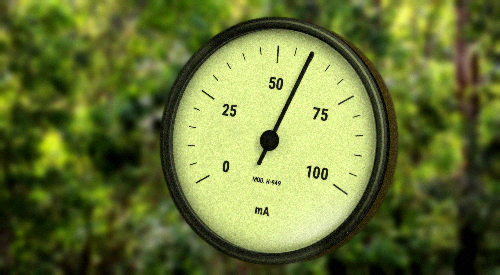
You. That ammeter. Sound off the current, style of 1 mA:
60 mA
